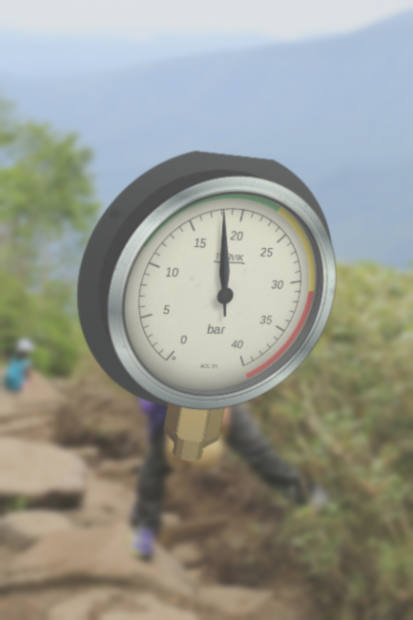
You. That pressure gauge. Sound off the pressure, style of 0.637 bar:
18 bar
